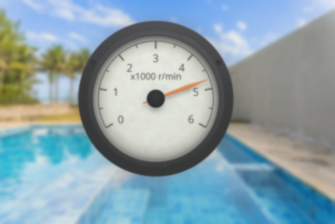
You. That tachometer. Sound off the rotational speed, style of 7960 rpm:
4750 rpm
